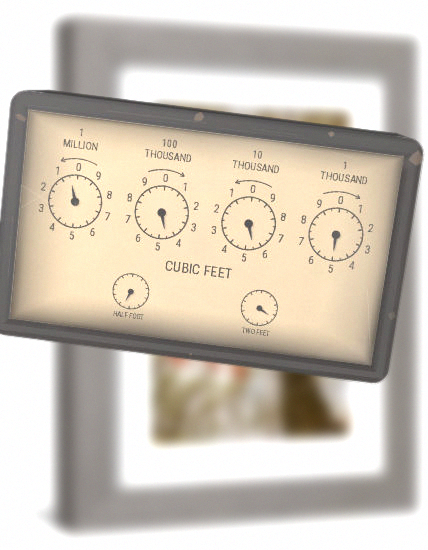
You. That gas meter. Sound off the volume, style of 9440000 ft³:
45500 ft³
